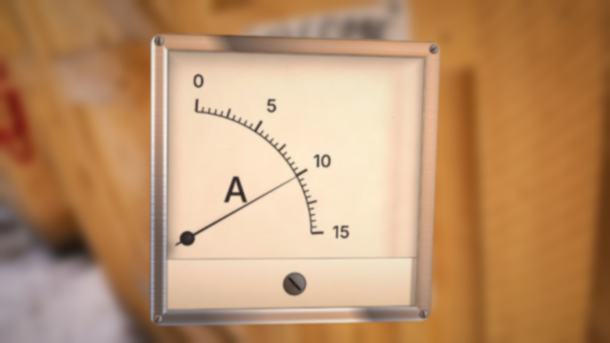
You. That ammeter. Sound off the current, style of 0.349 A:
10 A
